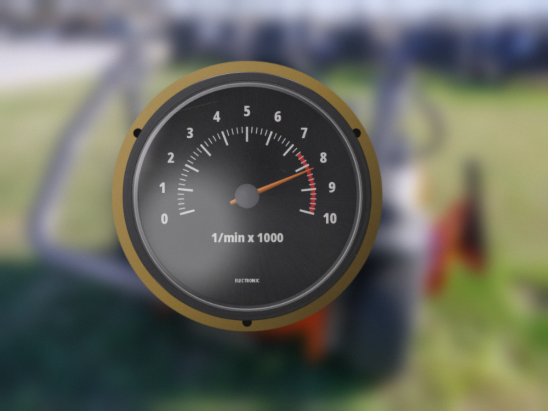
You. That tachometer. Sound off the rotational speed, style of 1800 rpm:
8200 rpm
